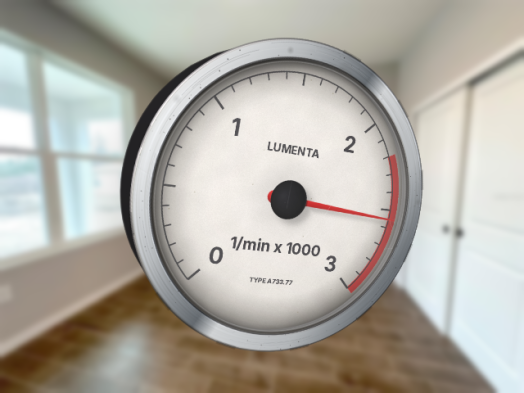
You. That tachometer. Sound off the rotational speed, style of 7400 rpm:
2550 rpm
